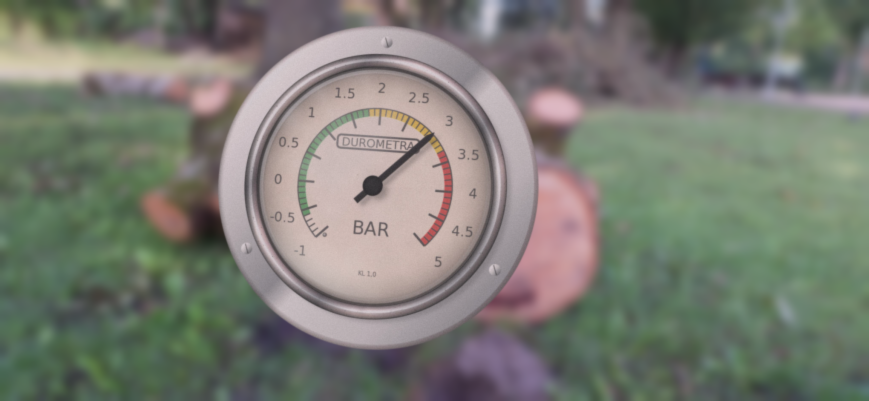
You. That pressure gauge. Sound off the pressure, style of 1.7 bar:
3 bar
